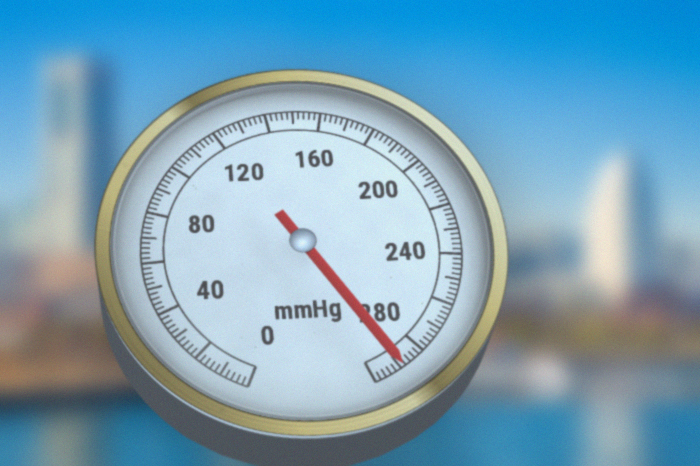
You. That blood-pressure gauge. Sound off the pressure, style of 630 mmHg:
290 mmHg
